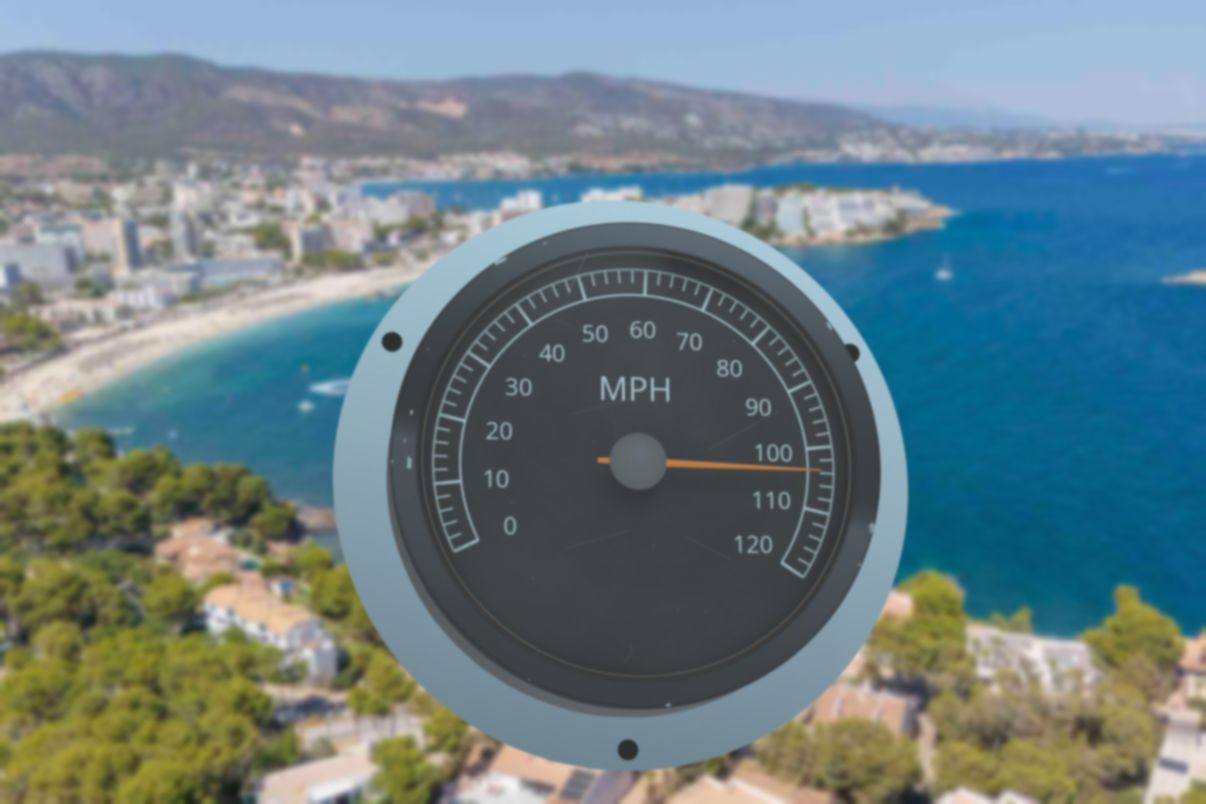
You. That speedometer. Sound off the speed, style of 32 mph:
104 mph
